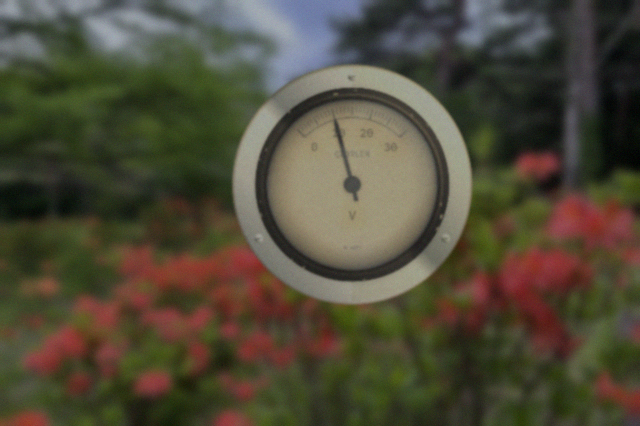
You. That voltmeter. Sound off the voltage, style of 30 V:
10 V
